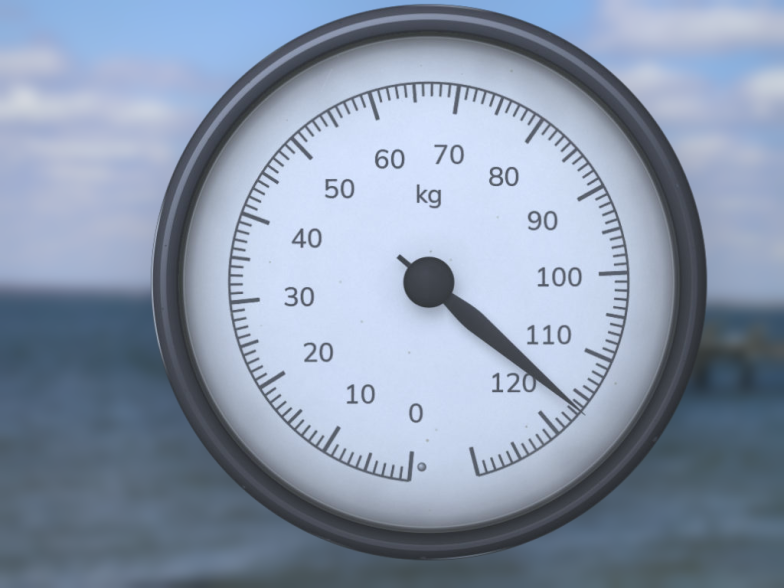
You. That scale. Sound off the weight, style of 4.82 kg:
116.5 kg
